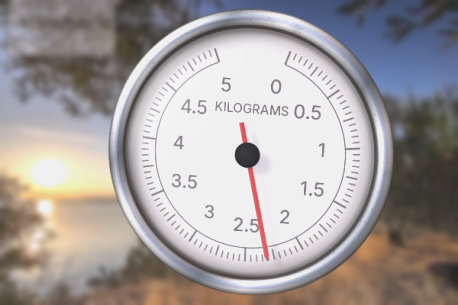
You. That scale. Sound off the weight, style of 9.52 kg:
2.3 kg
